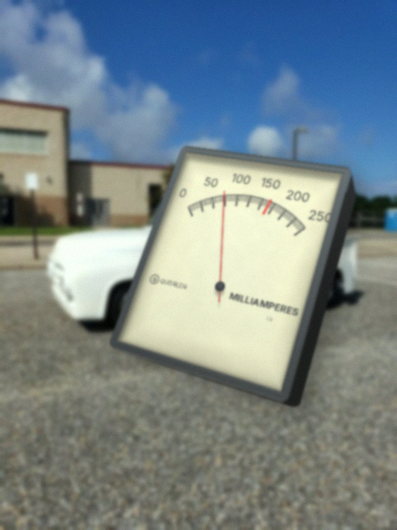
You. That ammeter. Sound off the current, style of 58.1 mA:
75 mA
